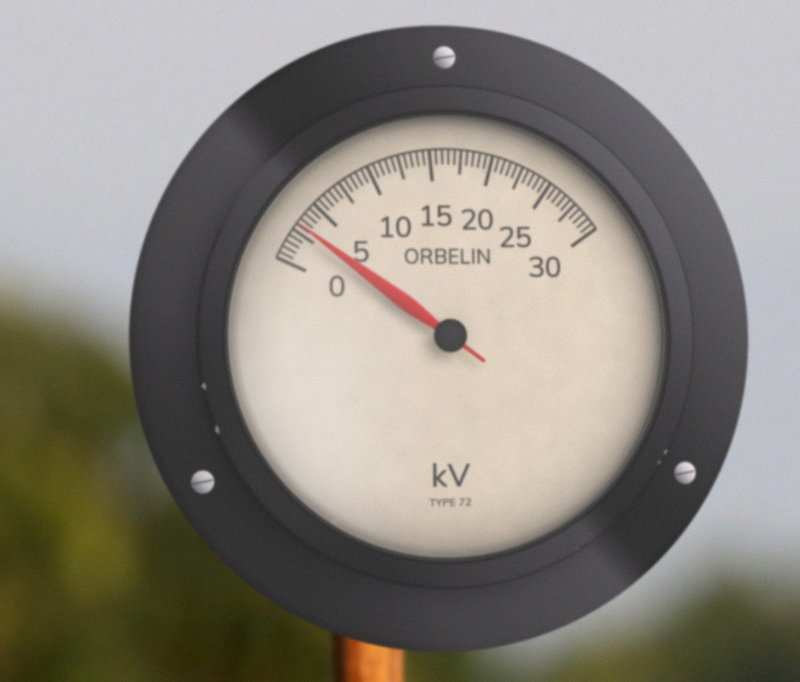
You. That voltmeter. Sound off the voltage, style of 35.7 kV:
3 kV
